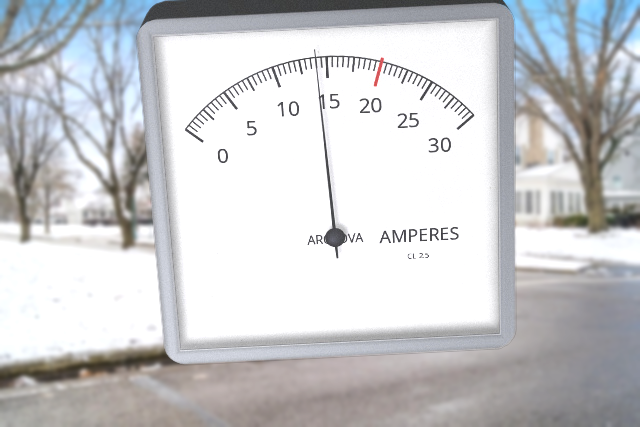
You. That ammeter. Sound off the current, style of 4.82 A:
14 A
